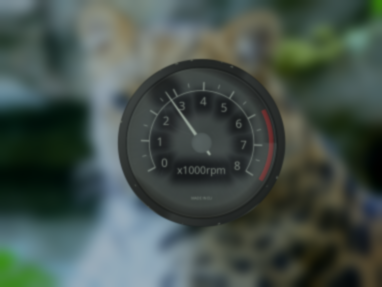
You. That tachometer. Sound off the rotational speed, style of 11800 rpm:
2750 rpm
